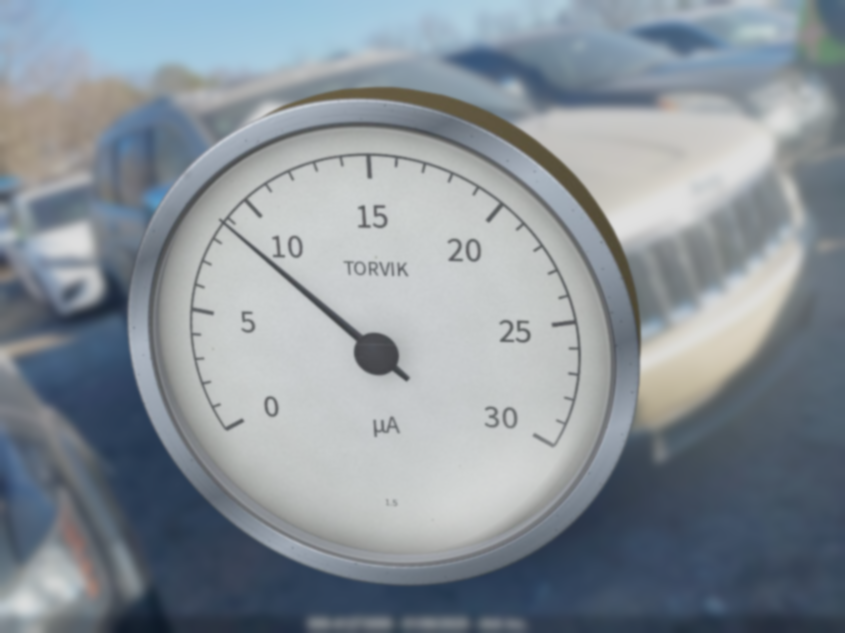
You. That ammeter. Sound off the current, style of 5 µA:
9 µA
